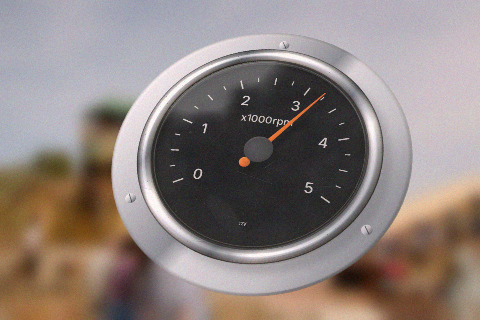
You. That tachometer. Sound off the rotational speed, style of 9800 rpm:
3250 rpm
